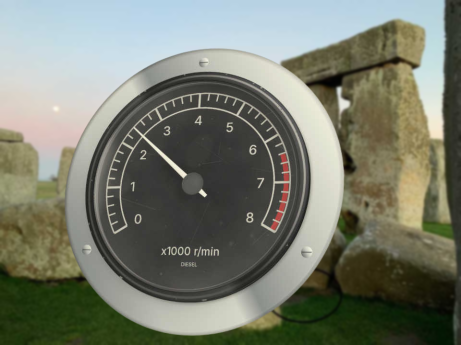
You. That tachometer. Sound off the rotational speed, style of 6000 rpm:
2400 rpm
